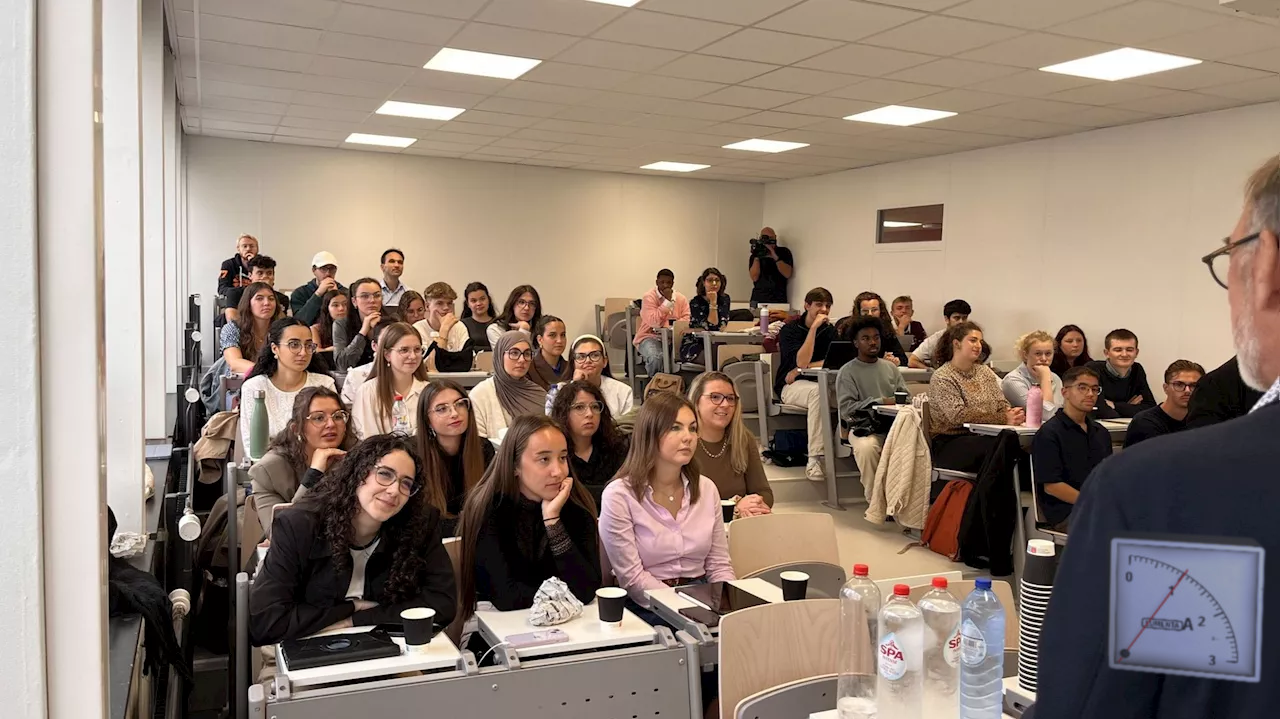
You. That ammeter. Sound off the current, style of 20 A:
1 A
